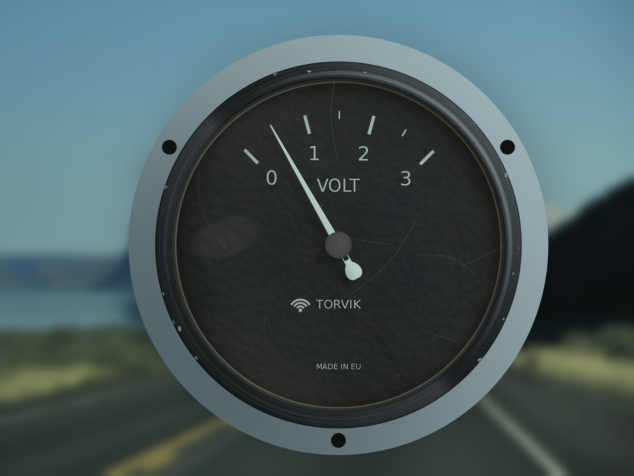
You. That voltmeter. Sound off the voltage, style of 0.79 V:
0.5 V
